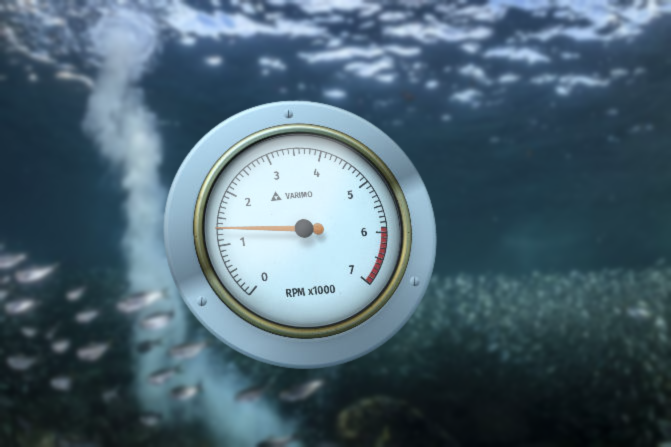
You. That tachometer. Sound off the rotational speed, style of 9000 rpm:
1300 rpm
